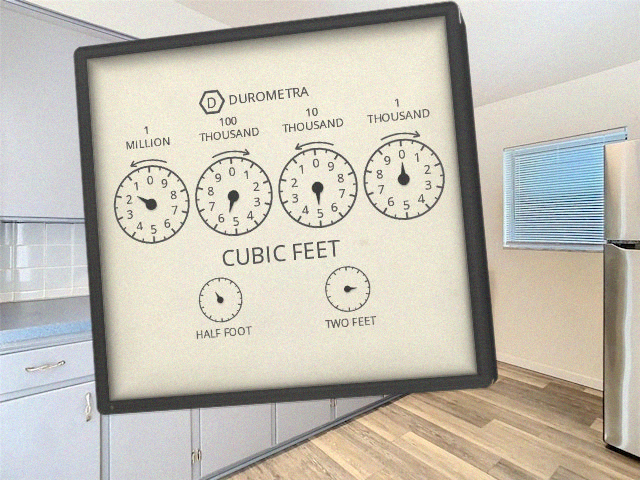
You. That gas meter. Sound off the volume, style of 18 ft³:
155000 ft³
